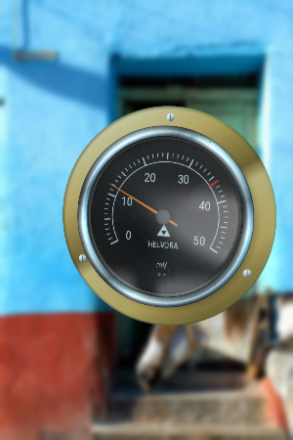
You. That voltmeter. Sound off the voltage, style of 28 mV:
12 mV
